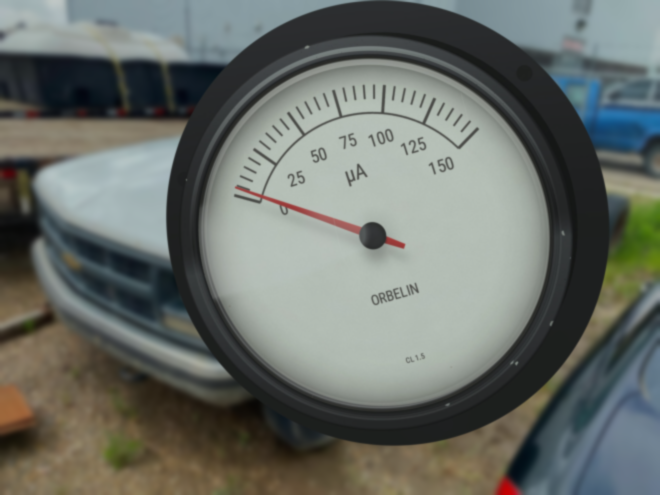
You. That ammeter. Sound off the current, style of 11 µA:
5 µA
